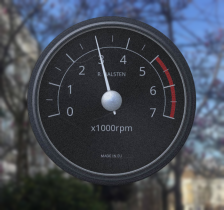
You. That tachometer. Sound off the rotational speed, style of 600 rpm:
3000 rpm
